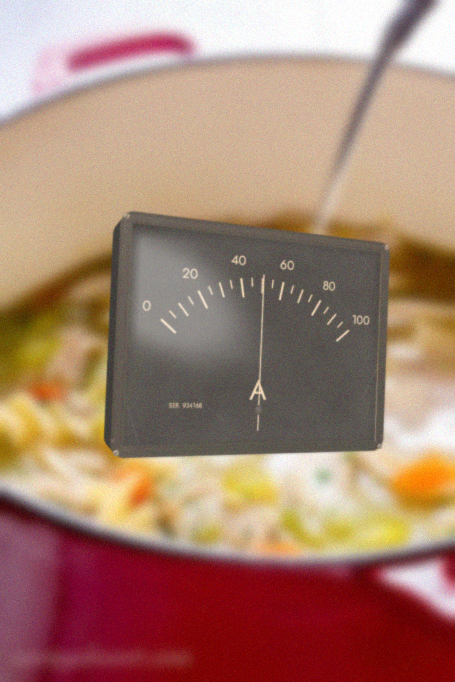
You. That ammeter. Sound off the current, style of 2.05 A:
50 A
